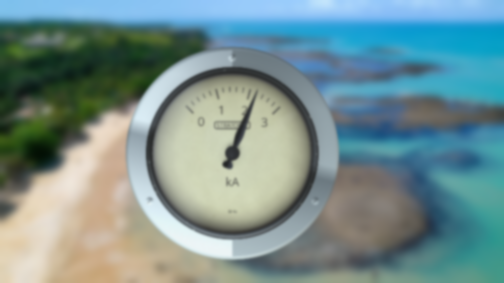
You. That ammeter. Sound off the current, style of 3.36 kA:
2.2 kA
